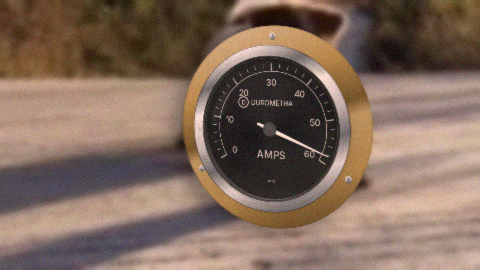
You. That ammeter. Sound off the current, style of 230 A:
58 A
